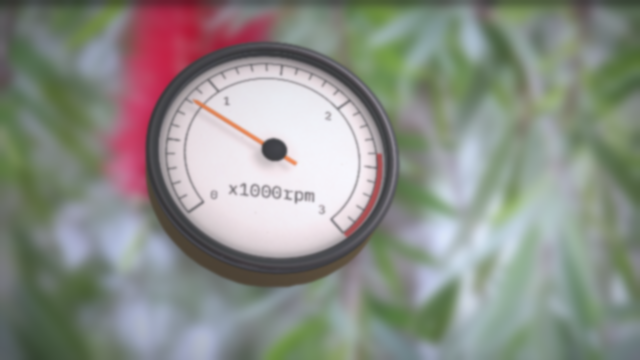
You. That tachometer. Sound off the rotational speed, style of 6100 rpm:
800 rpm
